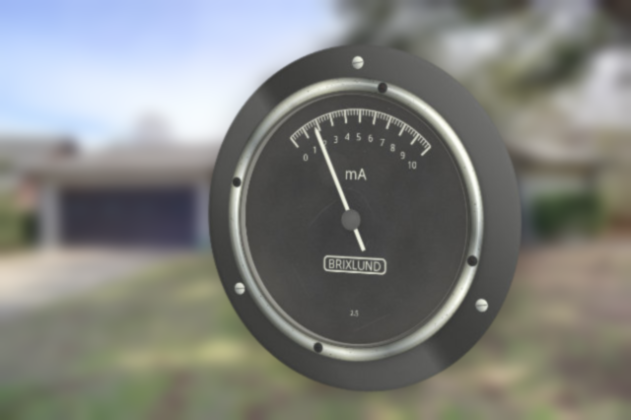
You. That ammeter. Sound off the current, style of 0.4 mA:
2 mA
